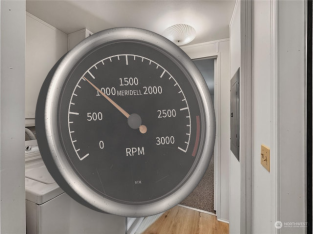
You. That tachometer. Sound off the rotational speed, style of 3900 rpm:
900 rpm
